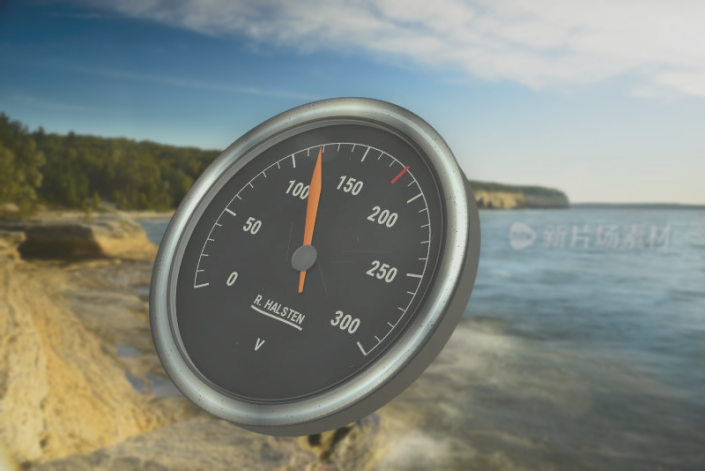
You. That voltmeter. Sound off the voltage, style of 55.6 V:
120 V
